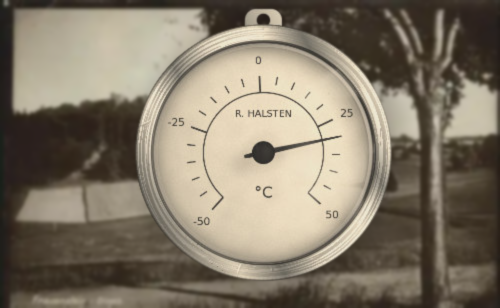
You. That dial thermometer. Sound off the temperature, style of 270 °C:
30 °C
